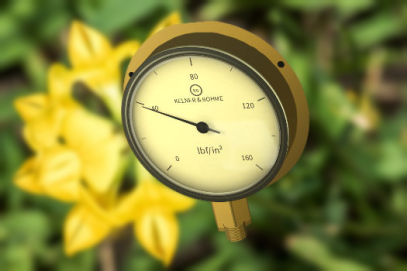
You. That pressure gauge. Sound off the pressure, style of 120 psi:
40 psi
